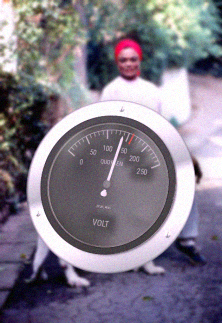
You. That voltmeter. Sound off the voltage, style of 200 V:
140 V
